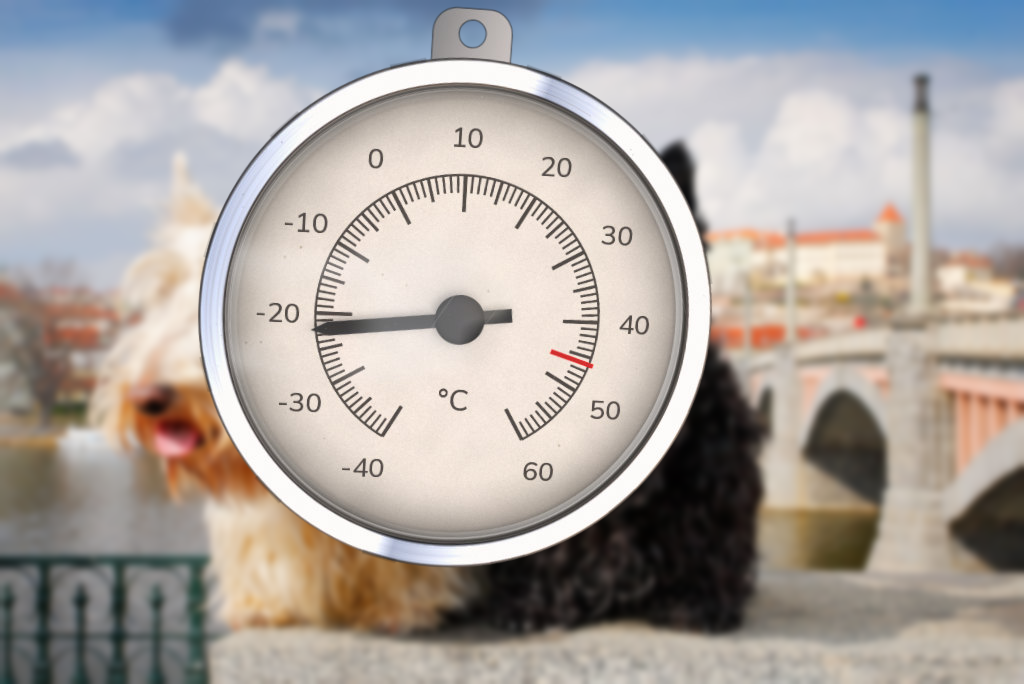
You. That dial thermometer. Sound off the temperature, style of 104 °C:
-22 °C
